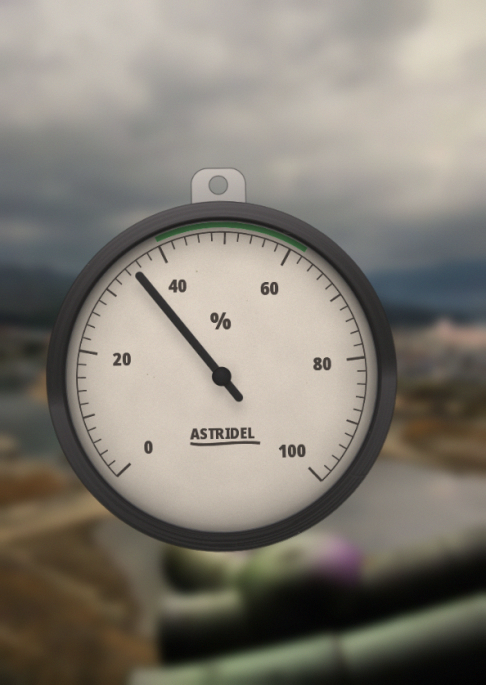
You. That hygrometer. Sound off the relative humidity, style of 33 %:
35 %
